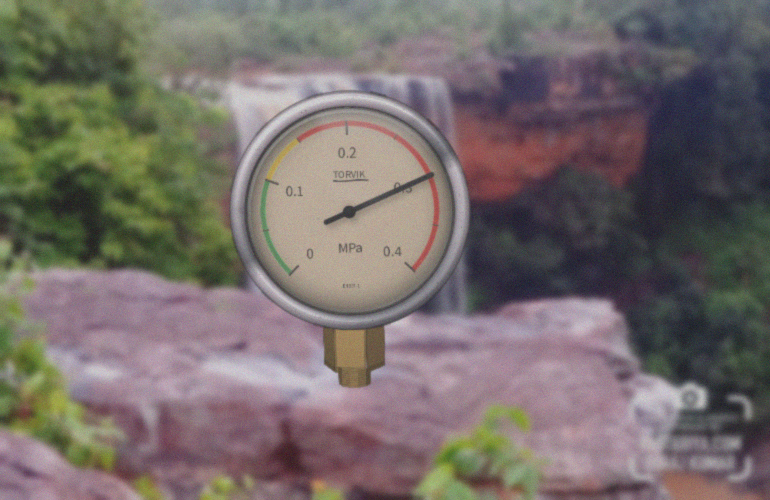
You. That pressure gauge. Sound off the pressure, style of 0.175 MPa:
0.3 MPa
